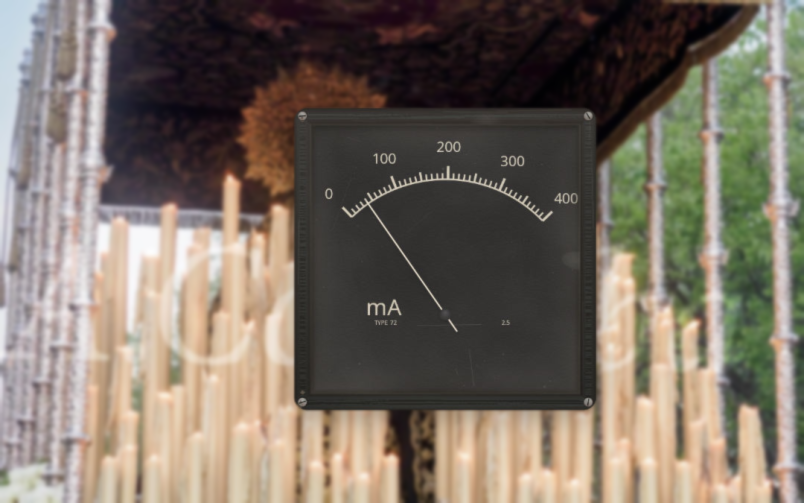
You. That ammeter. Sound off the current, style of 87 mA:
40 mA
